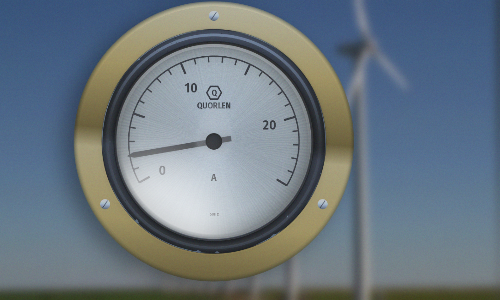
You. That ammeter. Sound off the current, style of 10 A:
2 A
